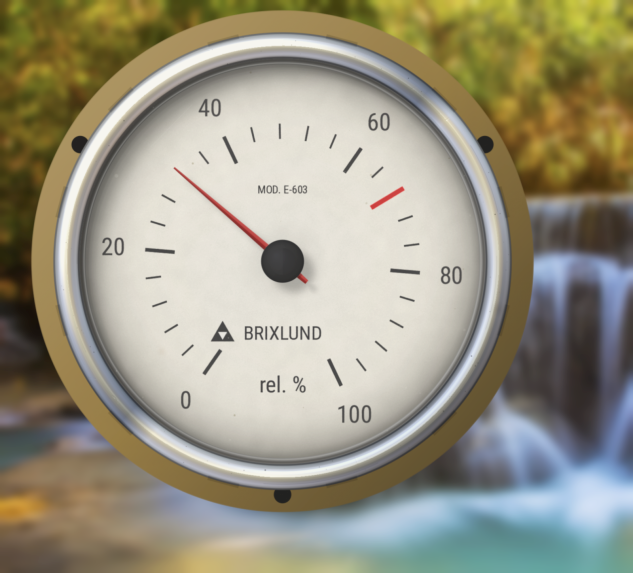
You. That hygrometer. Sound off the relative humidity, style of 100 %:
32 %
